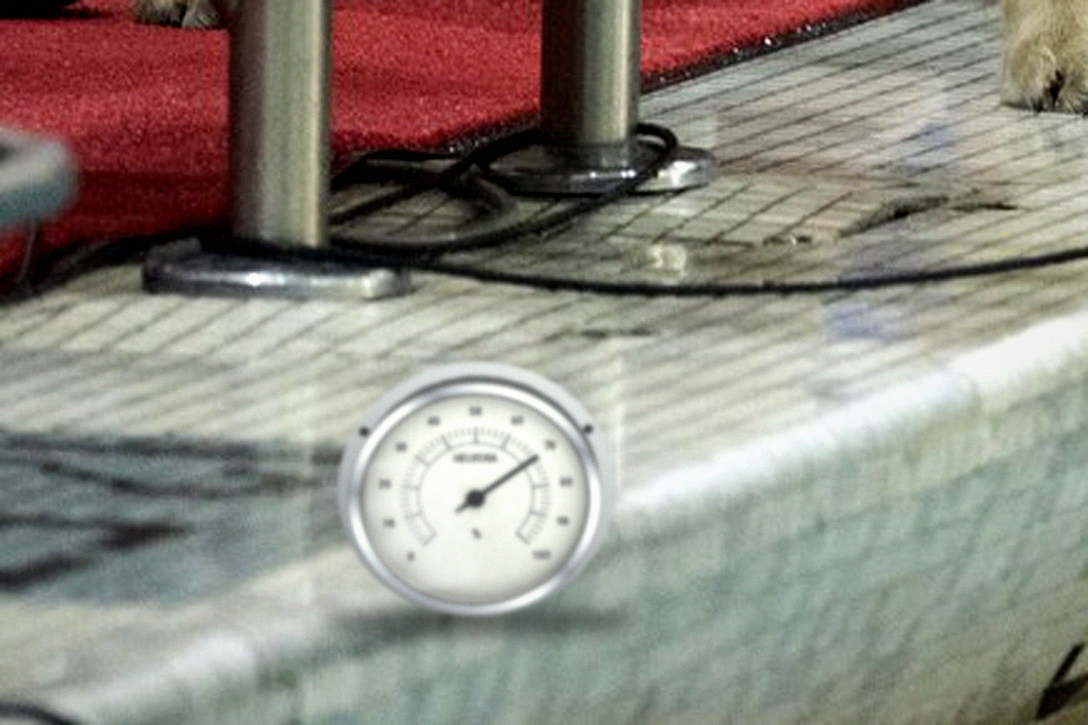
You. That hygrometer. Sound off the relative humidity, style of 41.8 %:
70 %
